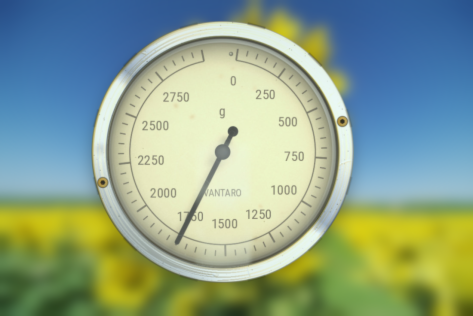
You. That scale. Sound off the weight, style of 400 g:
1750 g
